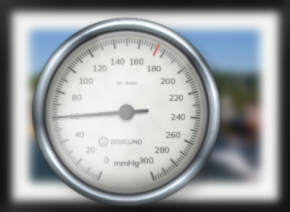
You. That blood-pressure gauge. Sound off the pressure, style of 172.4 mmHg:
60 mmHg
